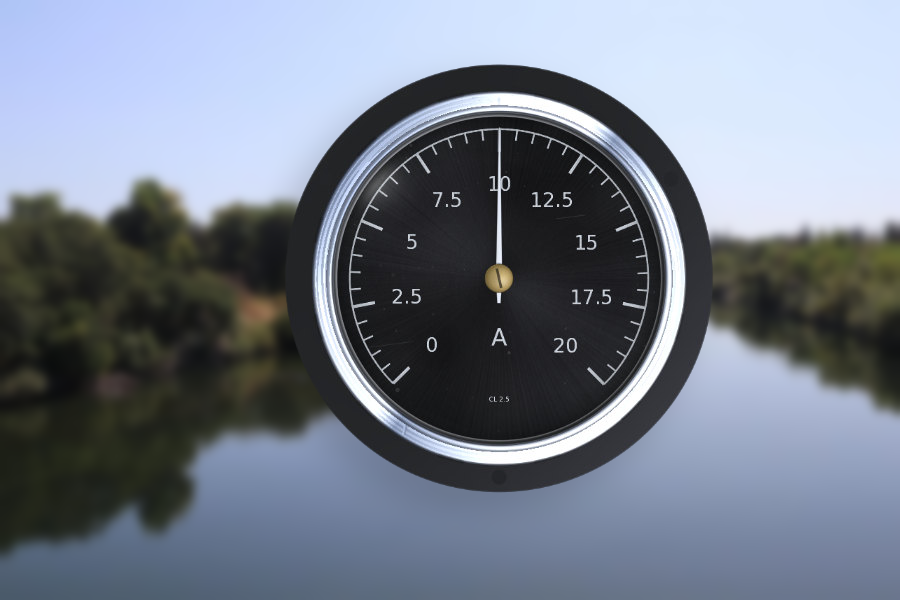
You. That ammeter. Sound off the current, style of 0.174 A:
10 A
